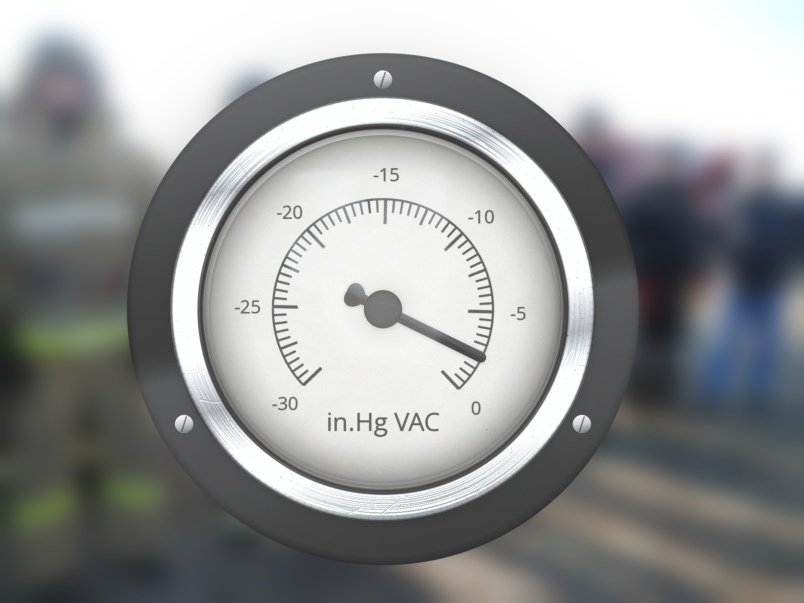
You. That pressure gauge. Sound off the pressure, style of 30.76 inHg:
-2.25 inHg
